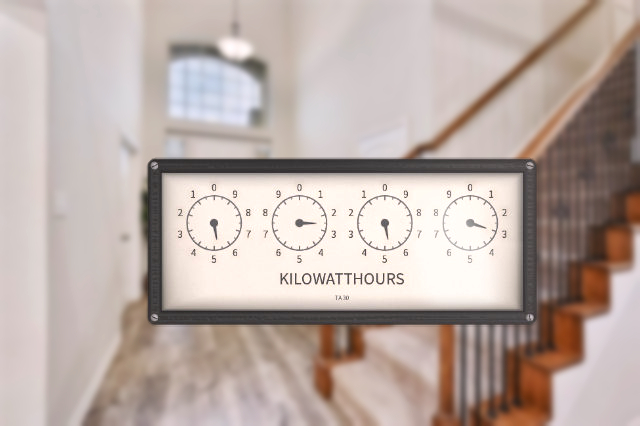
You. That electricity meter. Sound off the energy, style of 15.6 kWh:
5253 kWh
